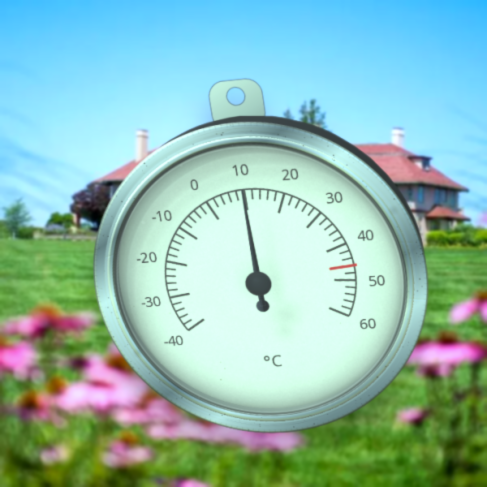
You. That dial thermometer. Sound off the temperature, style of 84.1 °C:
10 °C
